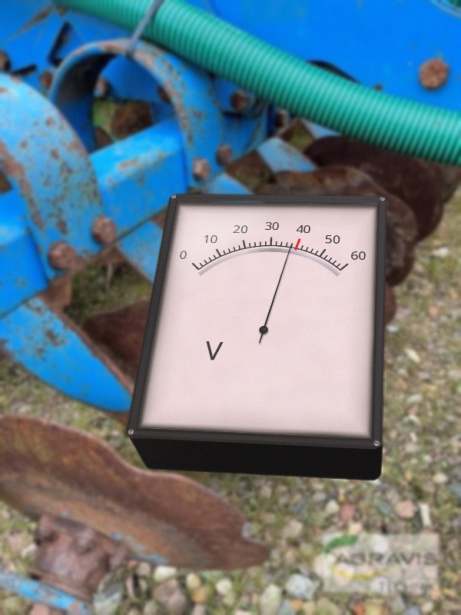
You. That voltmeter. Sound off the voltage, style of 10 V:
38 V
